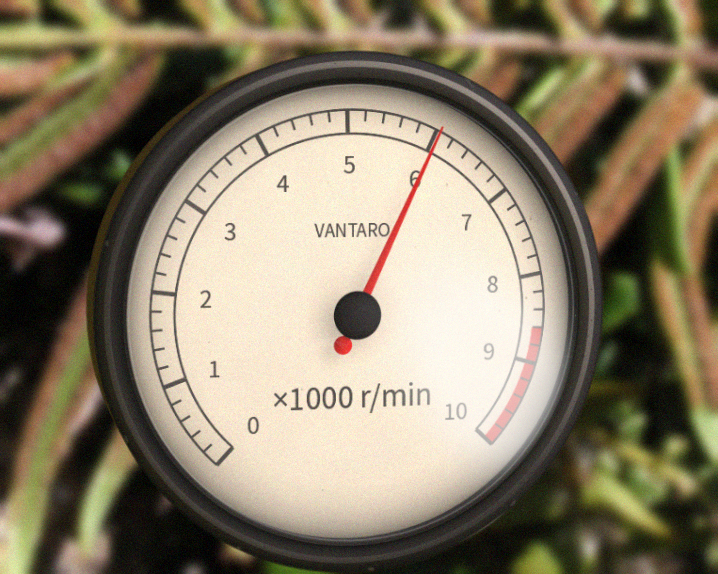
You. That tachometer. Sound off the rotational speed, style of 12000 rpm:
6000 rpm
